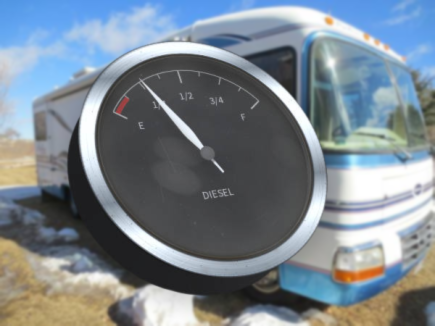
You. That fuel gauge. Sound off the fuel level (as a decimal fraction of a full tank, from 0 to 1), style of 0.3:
0.25
